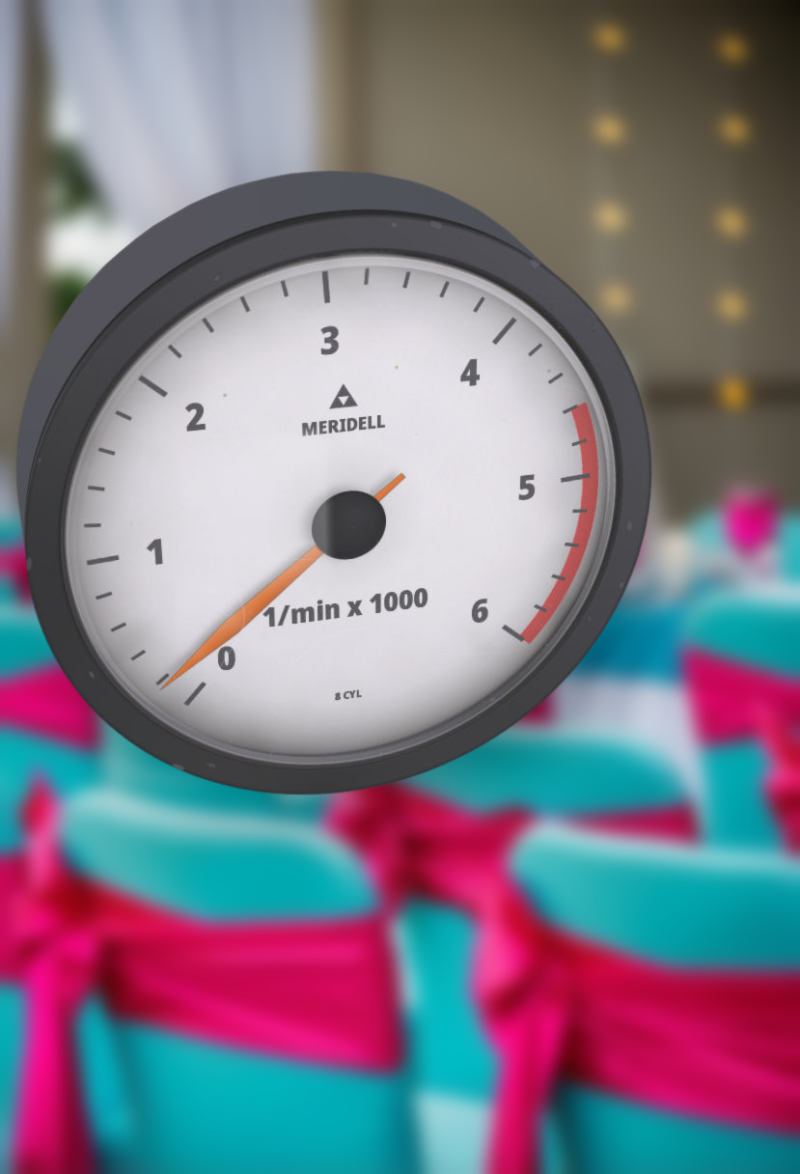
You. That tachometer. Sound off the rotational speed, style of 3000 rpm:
200 rpm
